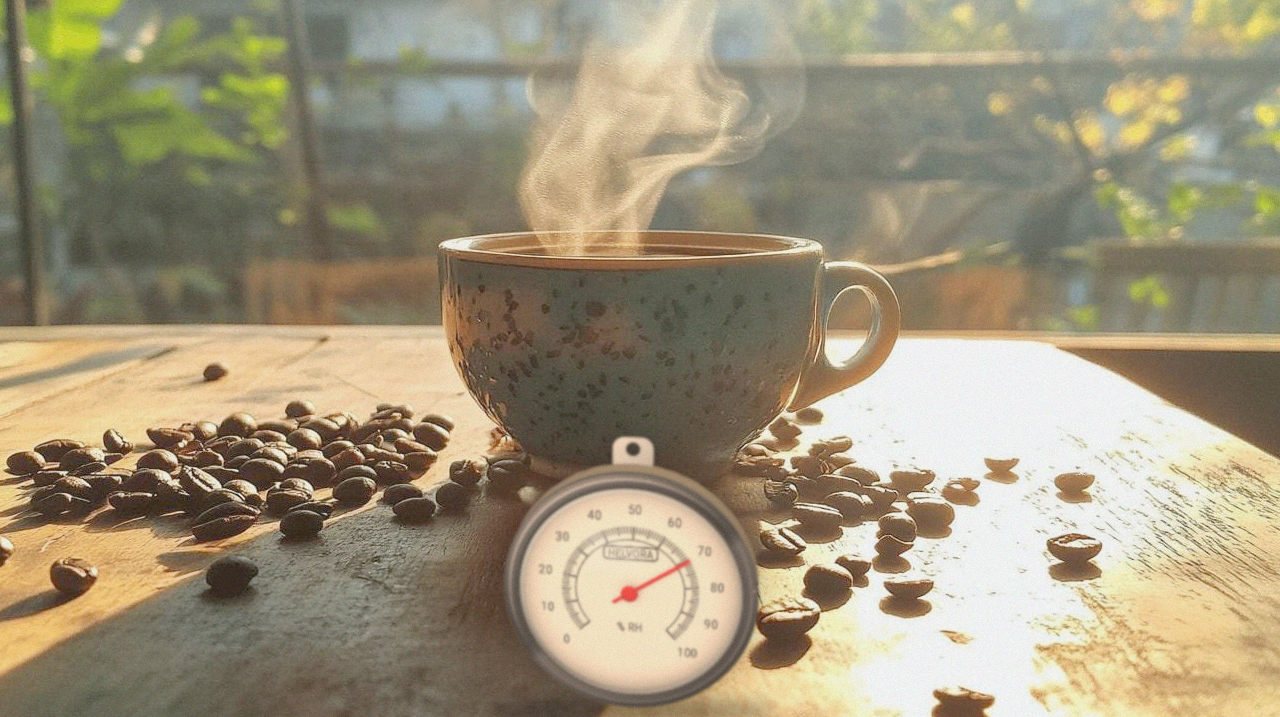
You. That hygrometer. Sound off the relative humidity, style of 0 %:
70 %
